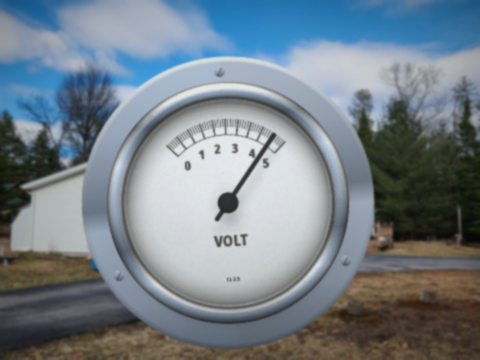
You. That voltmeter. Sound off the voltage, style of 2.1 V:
4.5 V
